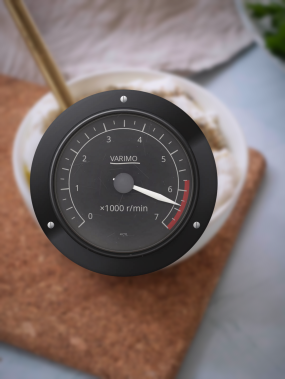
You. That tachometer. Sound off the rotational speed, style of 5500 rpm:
6375 rpm
